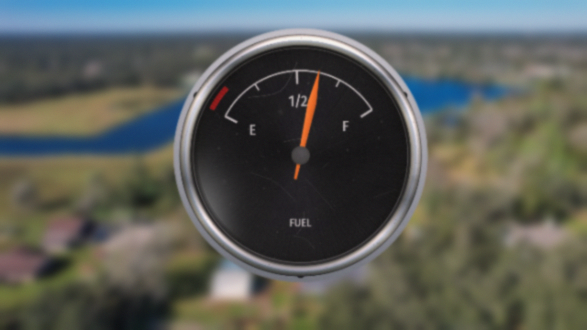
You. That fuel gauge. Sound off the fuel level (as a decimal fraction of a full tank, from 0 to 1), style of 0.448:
0.625
